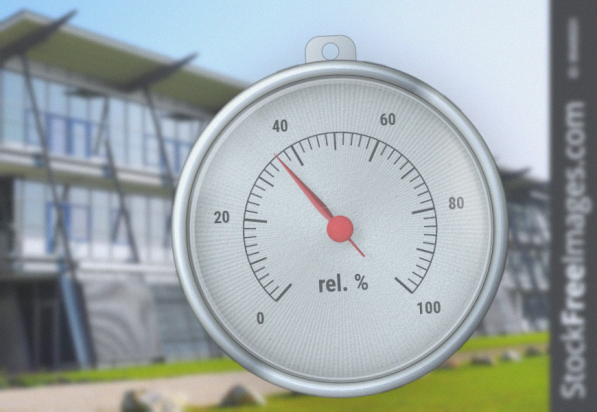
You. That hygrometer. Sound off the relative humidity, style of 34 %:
36 %
